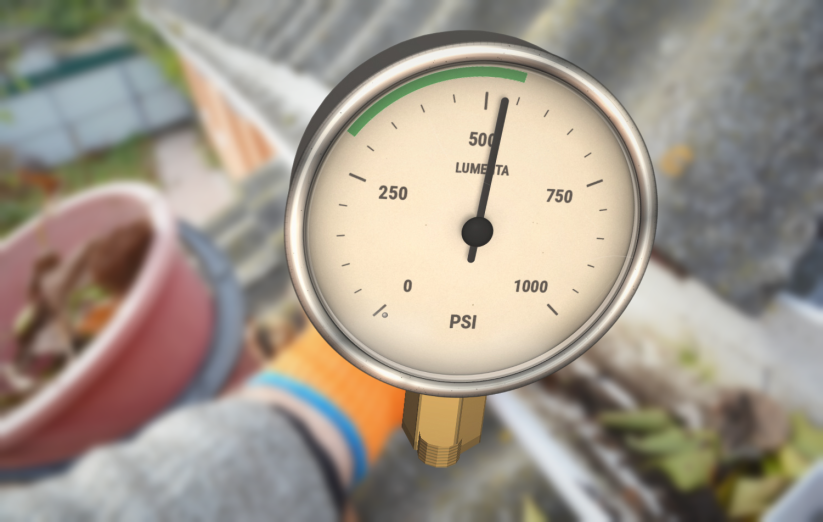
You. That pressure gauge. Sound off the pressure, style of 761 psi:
525 psi
